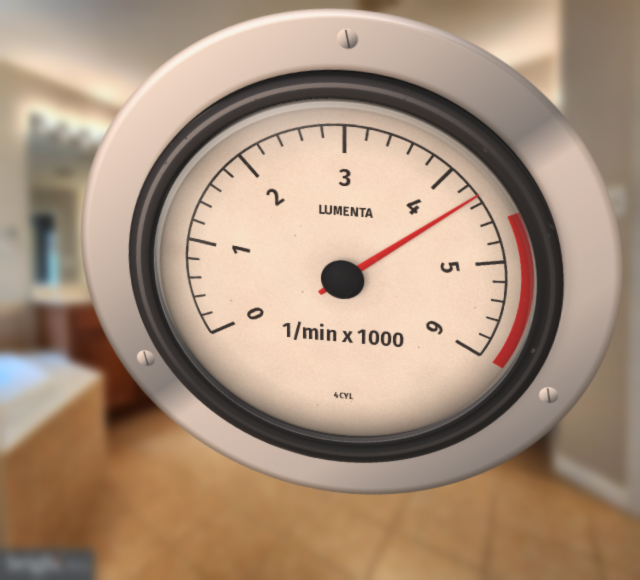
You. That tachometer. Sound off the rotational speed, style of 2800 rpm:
4300 rpm
